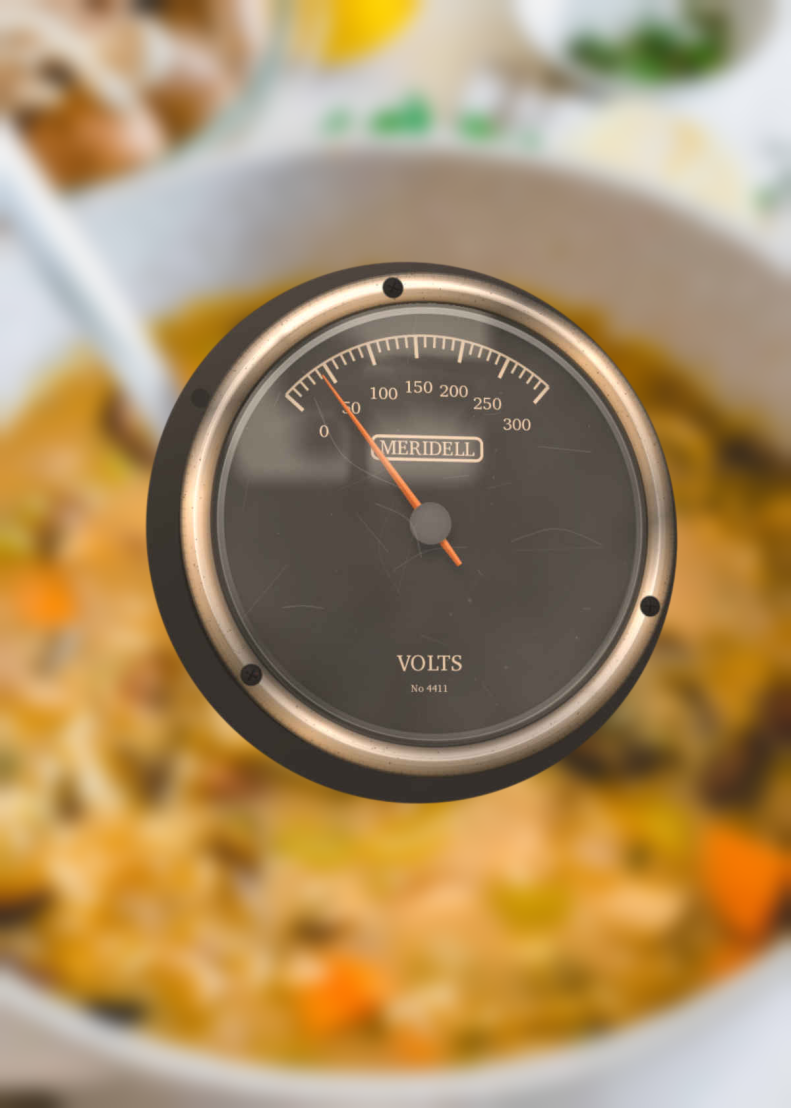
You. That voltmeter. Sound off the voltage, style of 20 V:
40 V
